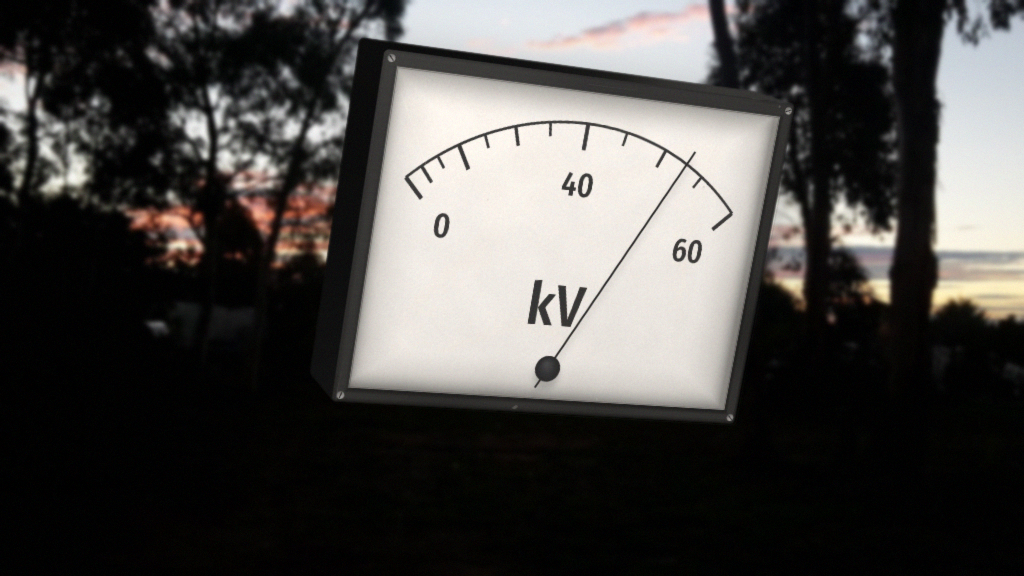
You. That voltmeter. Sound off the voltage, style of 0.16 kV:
52.5 kV
